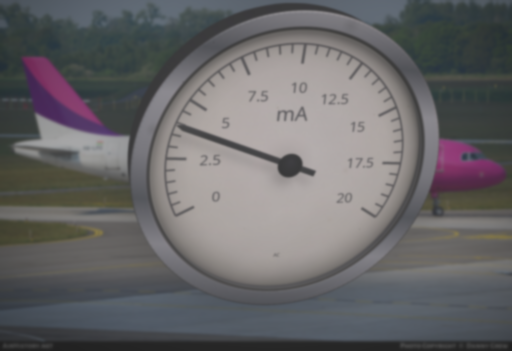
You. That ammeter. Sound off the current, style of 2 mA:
4 mA
